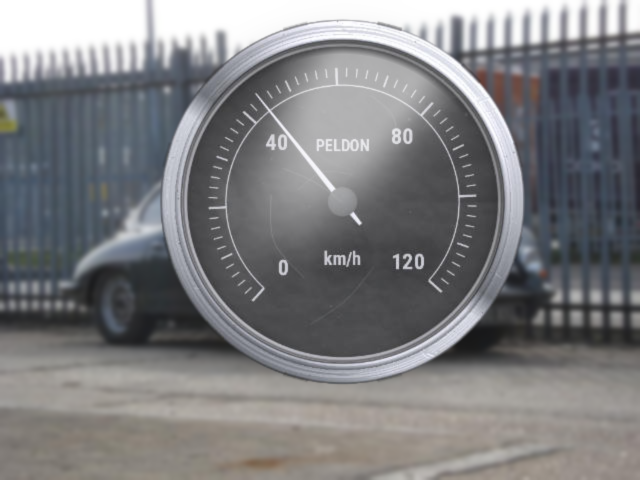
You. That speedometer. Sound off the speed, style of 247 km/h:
44 km/h
